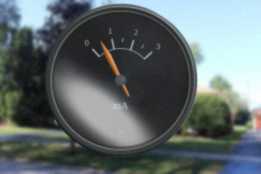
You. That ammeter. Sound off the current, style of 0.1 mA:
0.5 mA
